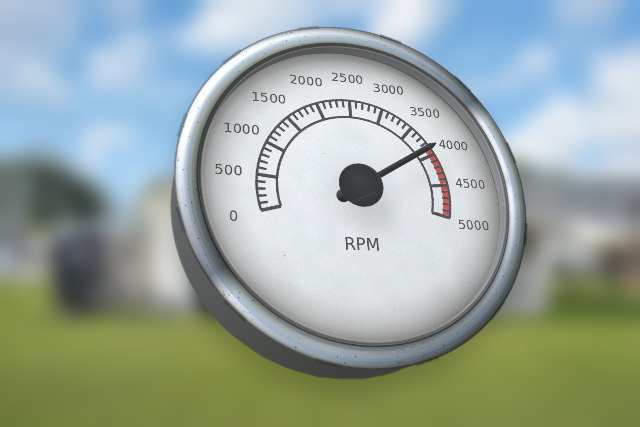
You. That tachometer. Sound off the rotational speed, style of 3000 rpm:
3900 rpm
